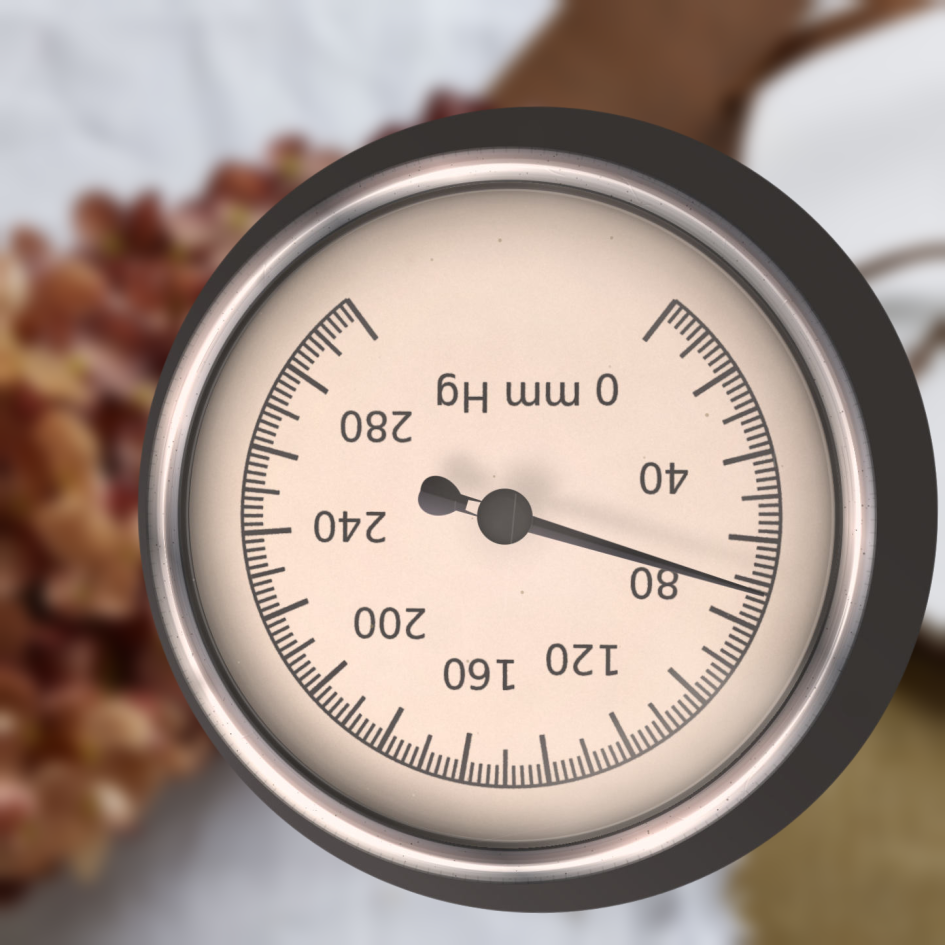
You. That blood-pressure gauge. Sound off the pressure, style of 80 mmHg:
72 mmHg
